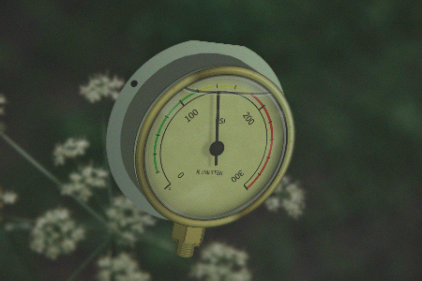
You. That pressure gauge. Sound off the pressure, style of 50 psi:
140 psi
